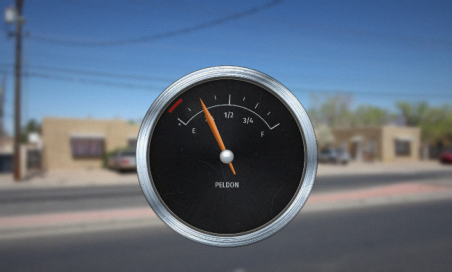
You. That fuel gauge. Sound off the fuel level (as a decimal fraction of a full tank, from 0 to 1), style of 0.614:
0.25
